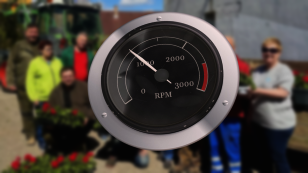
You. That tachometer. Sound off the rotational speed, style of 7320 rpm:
1000 rpm
